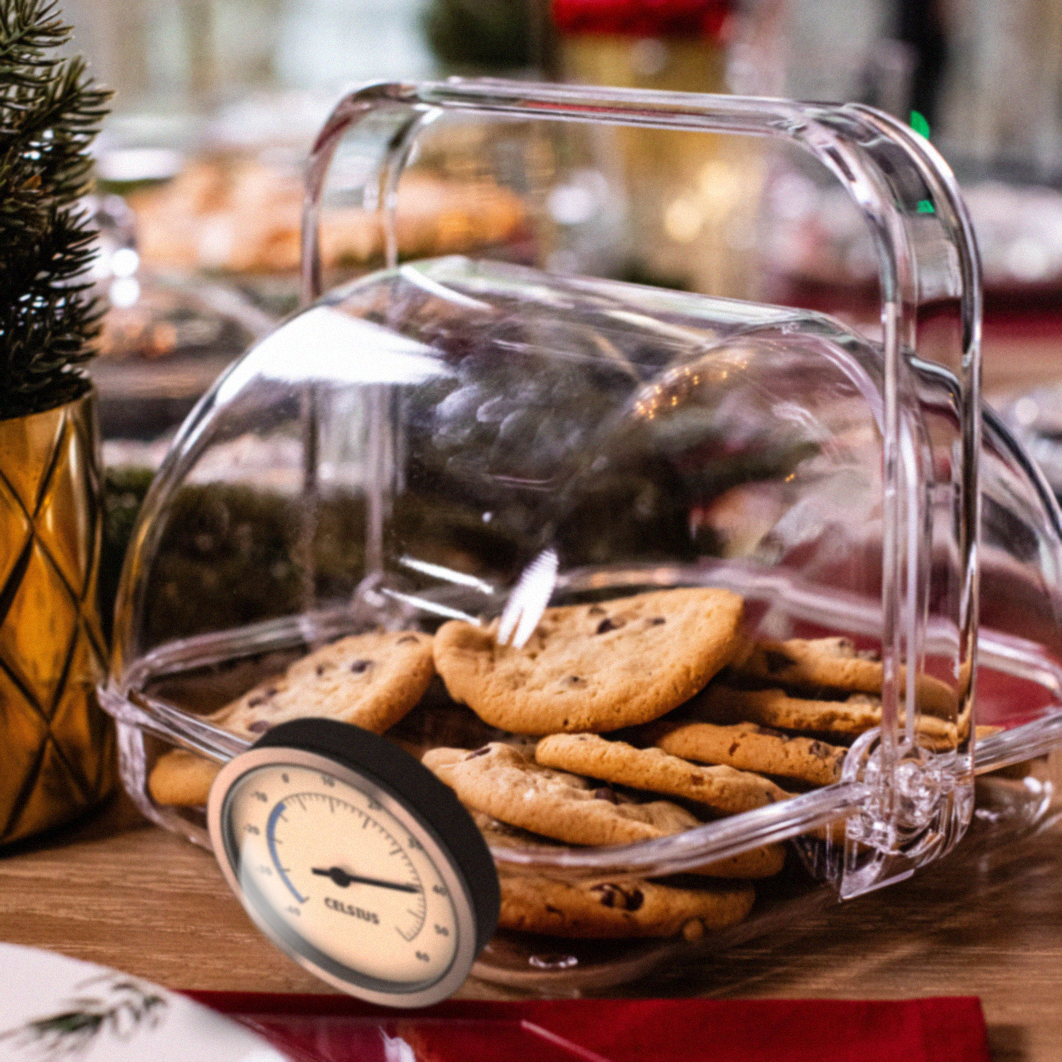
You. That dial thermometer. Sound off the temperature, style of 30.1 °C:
40 °C
